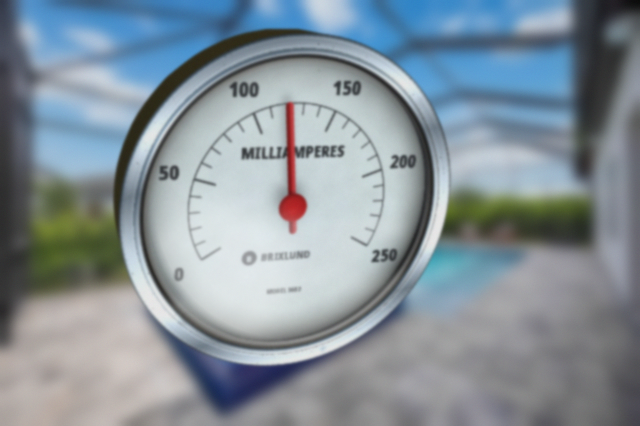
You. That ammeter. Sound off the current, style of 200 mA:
120 mA
